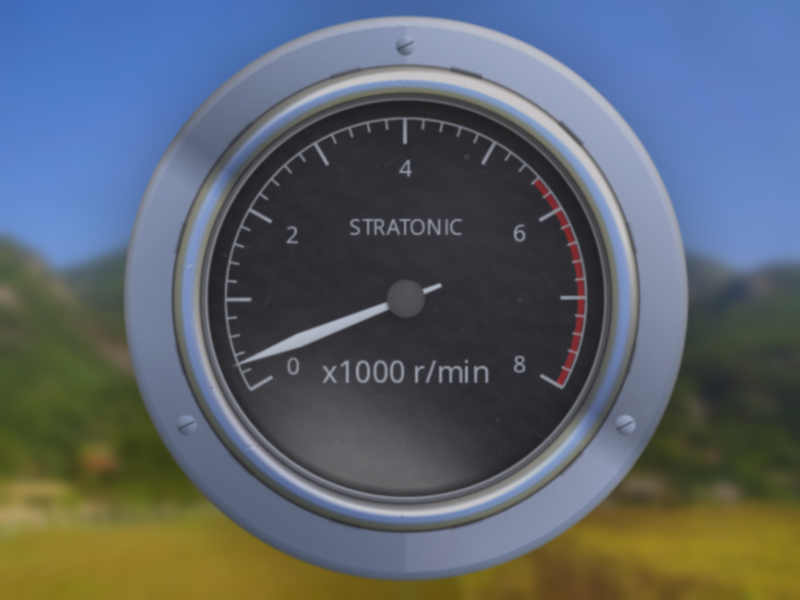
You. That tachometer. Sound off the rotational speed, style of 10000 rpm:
300 rpm
